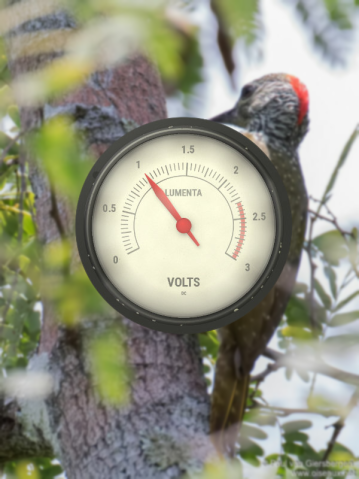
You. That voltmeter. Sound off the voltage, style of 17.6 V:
1 V
